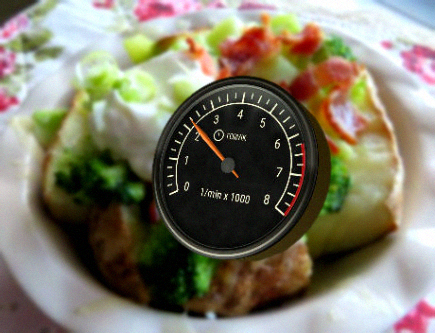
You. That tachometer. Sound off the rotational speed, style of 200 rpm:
2250 rpm
